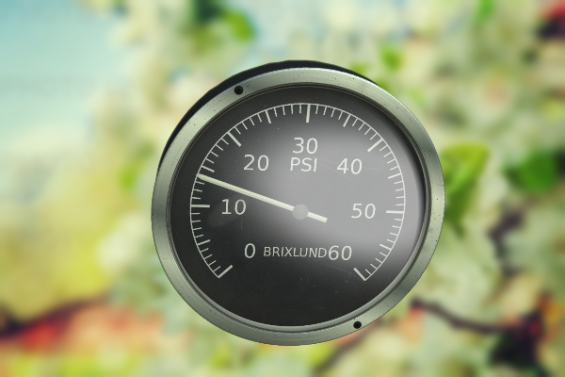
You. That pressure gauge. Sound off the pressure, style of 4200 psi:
14 psi
